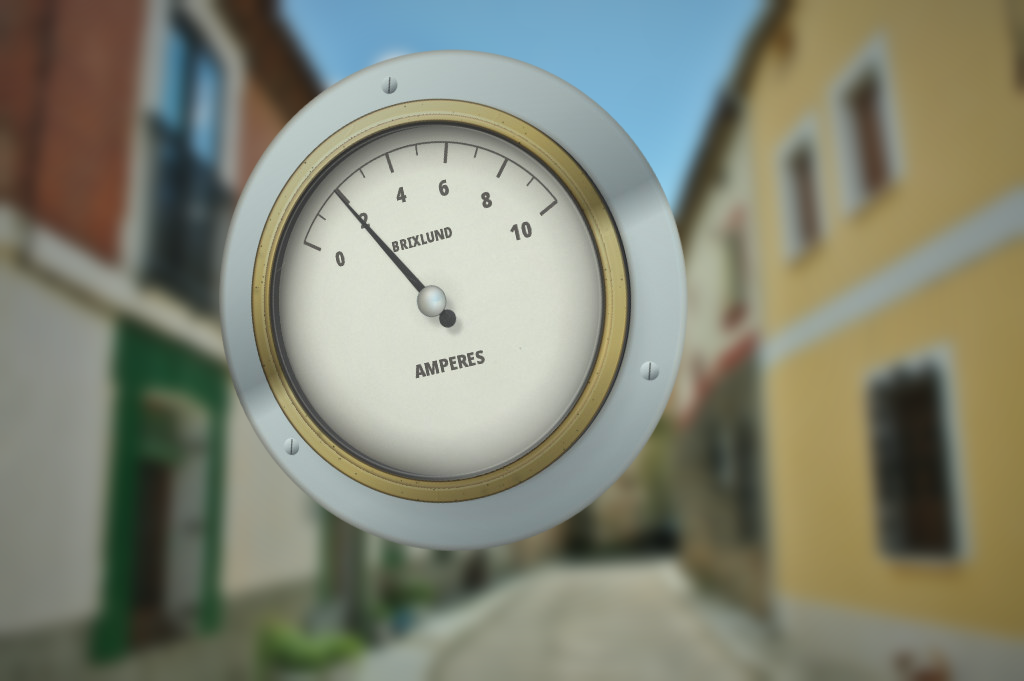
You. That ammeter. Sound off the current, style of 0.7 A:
2 A
